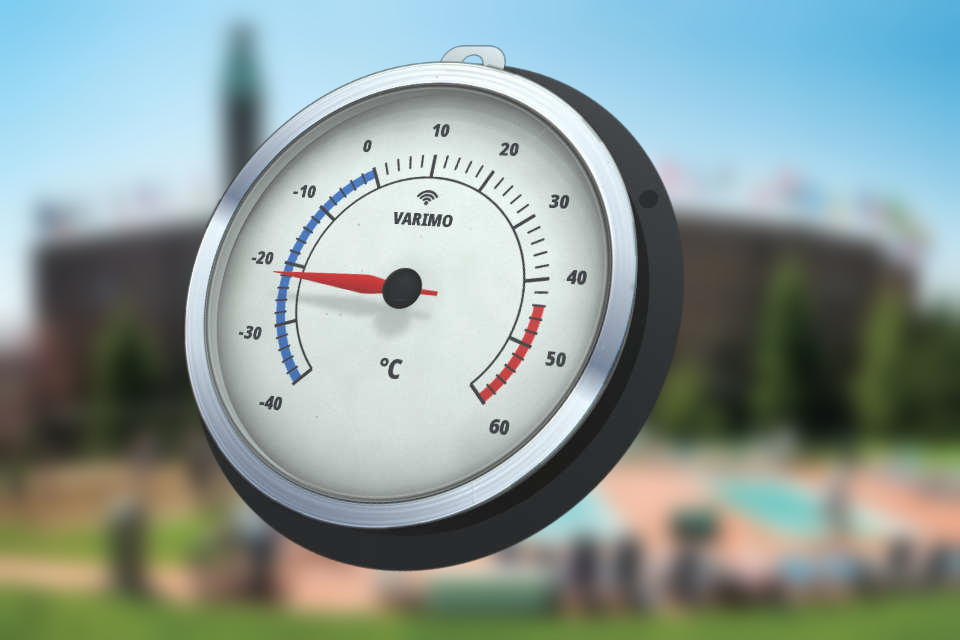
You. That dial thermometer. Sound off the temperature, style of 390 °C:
-22 °C
